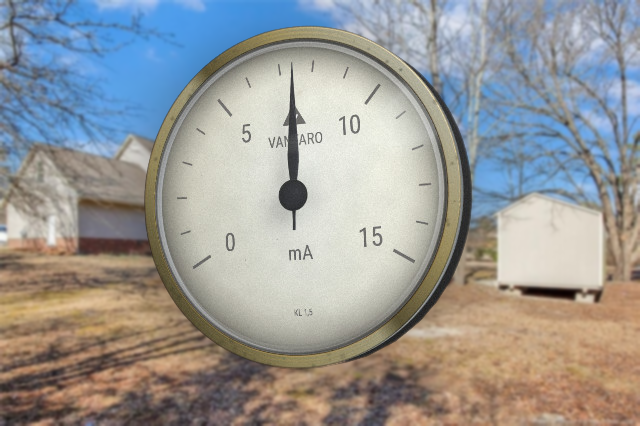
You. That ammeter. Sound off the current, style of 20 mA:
7.5 mA
